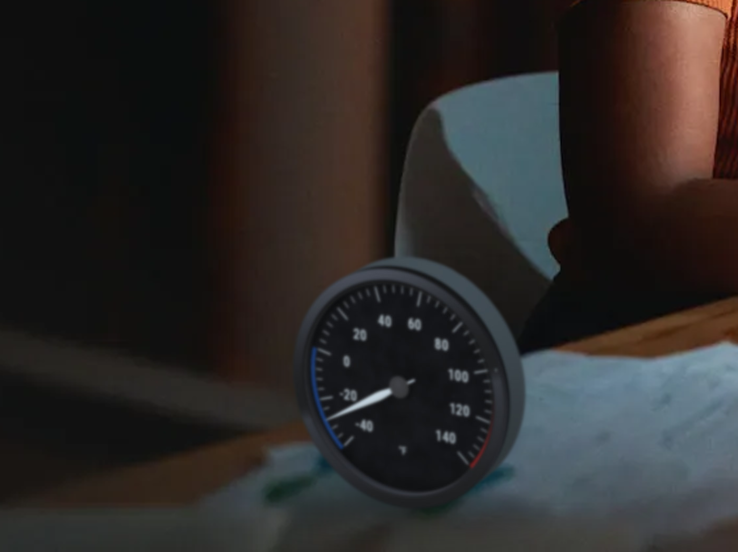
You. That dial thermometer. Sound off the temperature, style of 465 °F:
-28 °F
